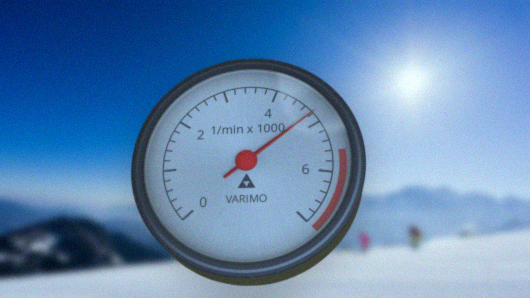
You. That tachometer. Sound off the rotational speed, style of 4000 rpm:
4800 rpm
